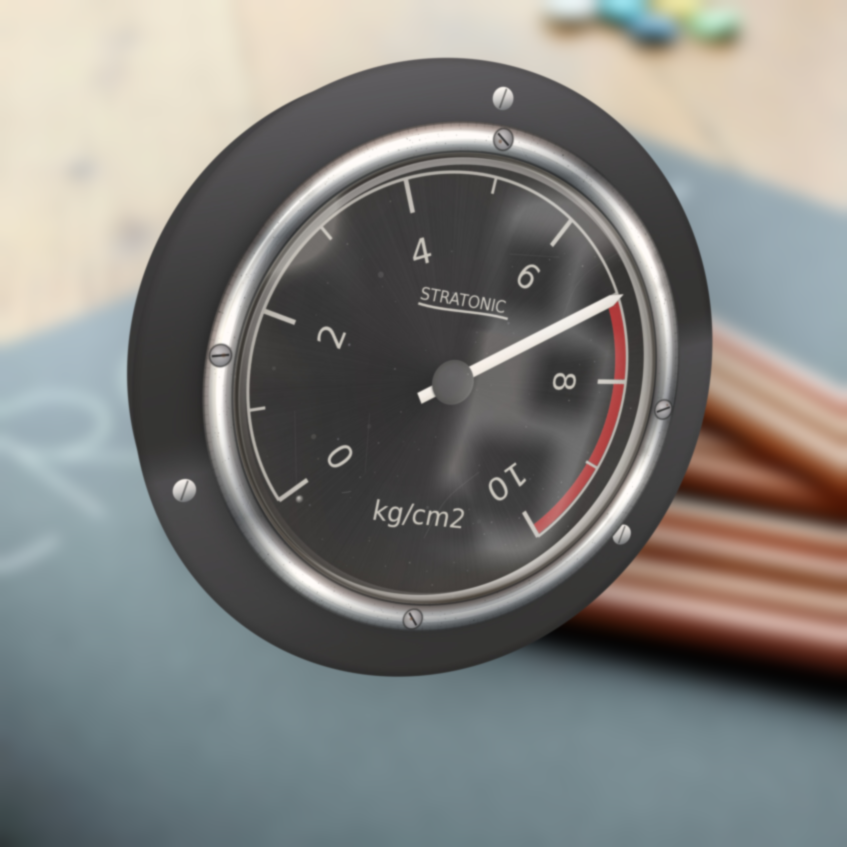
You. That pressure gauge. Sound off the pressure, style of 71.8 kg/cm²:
7 kg/cm²
